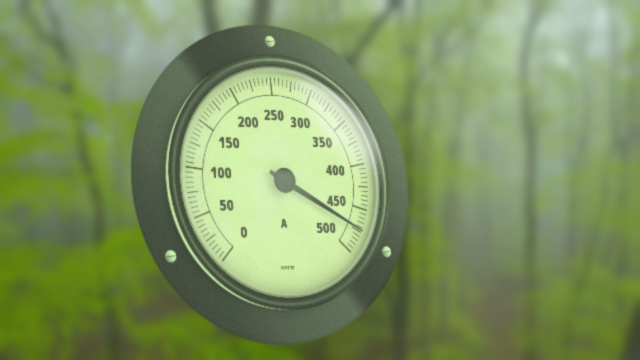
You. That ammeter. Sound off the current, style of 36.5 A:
475 A
